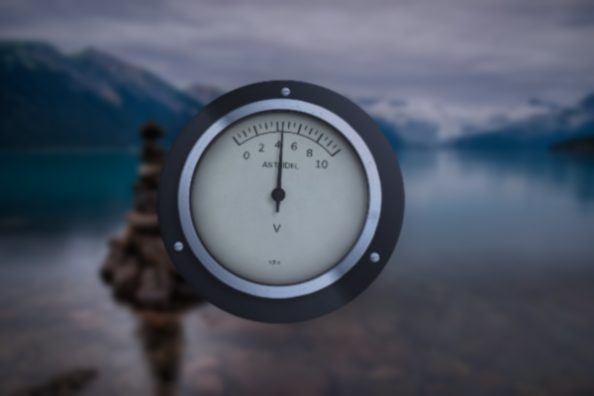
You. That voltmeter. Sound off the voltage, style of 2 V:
4.5 V
